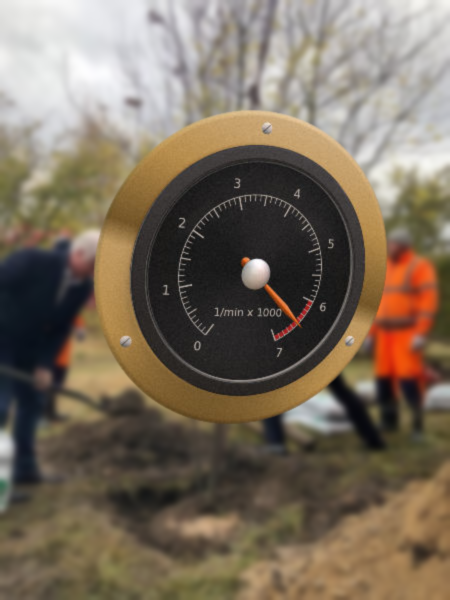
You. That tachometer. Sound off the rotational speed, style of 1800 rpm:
6500 rpm
